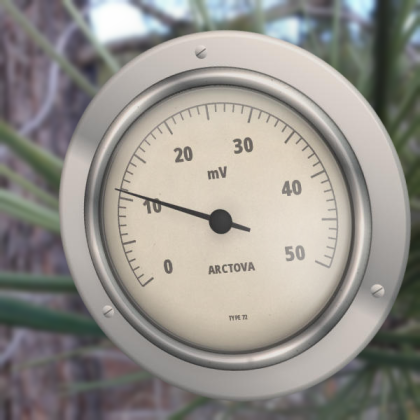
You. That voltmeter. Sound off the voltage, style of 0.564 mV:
11 mV
